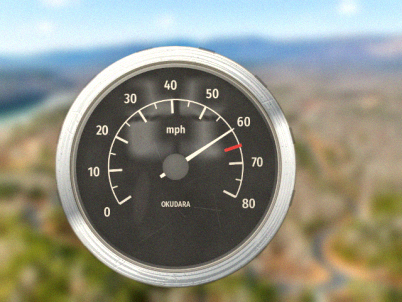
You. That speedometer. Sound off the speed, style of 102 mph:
60 mph
